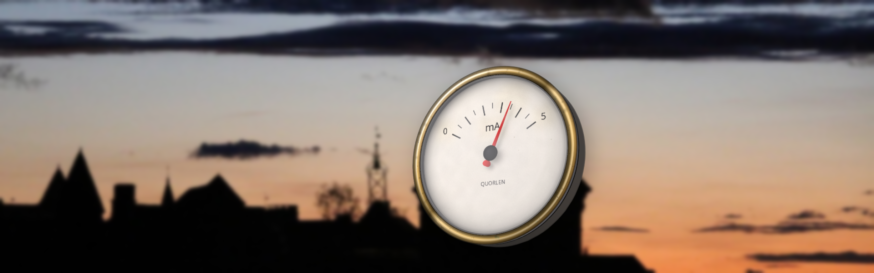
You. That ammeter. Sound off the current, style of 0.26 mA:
3.5 mA
